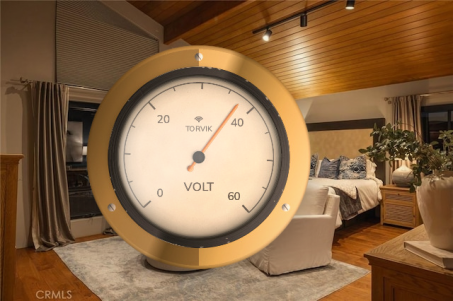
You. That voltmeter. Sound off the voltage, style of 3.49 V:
37.5 V
